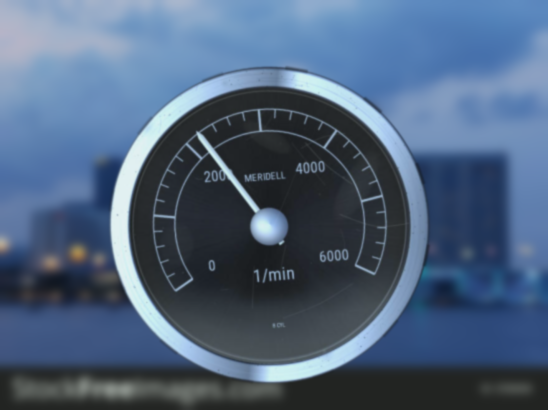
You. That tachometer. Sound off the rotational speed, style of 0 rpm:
2200 rpm
